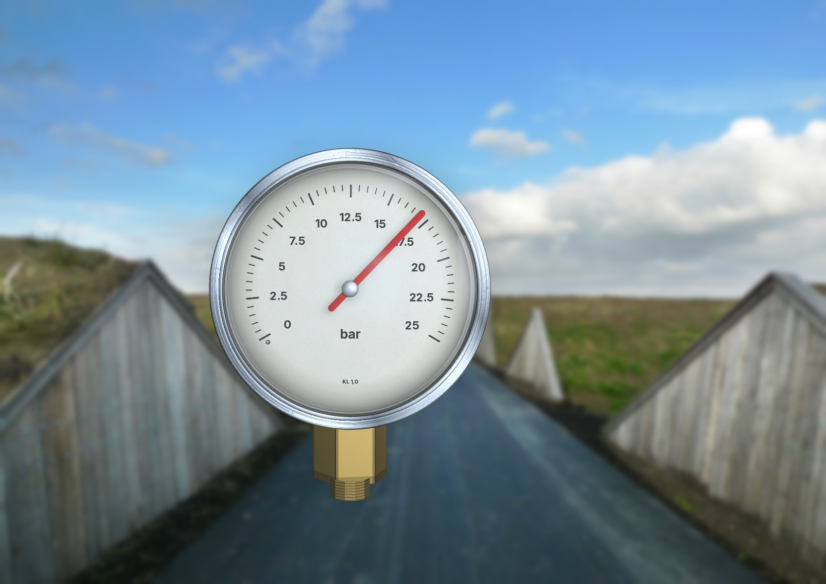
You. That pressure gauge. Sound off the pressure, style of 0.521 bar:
17 bar
